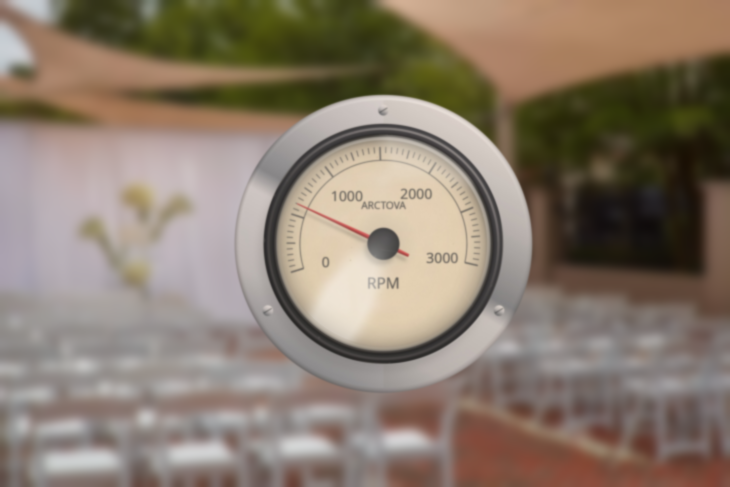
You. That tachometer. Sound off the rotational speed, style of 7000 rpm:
600 rpm
